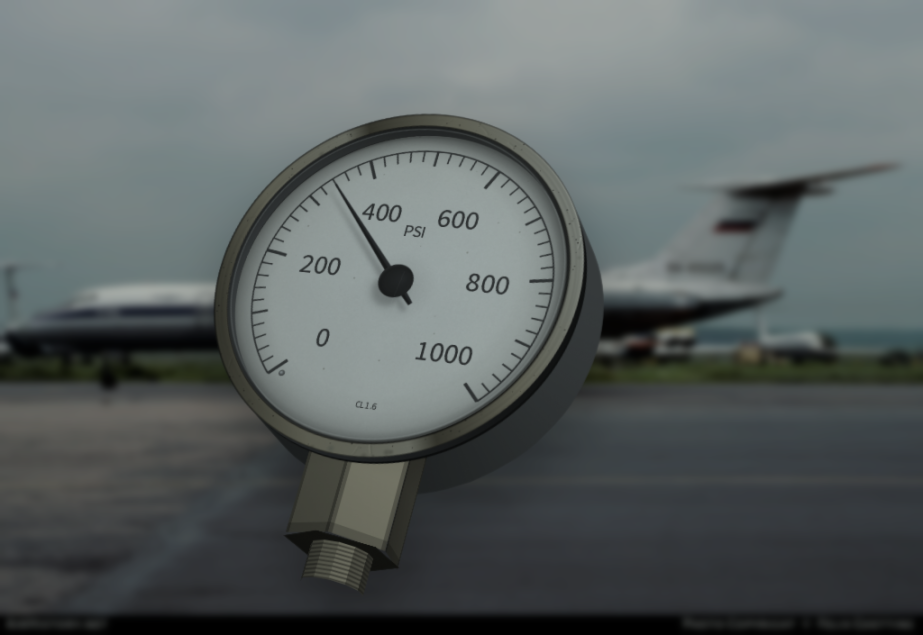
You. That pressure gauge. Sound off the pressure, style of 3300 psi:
340 psi
